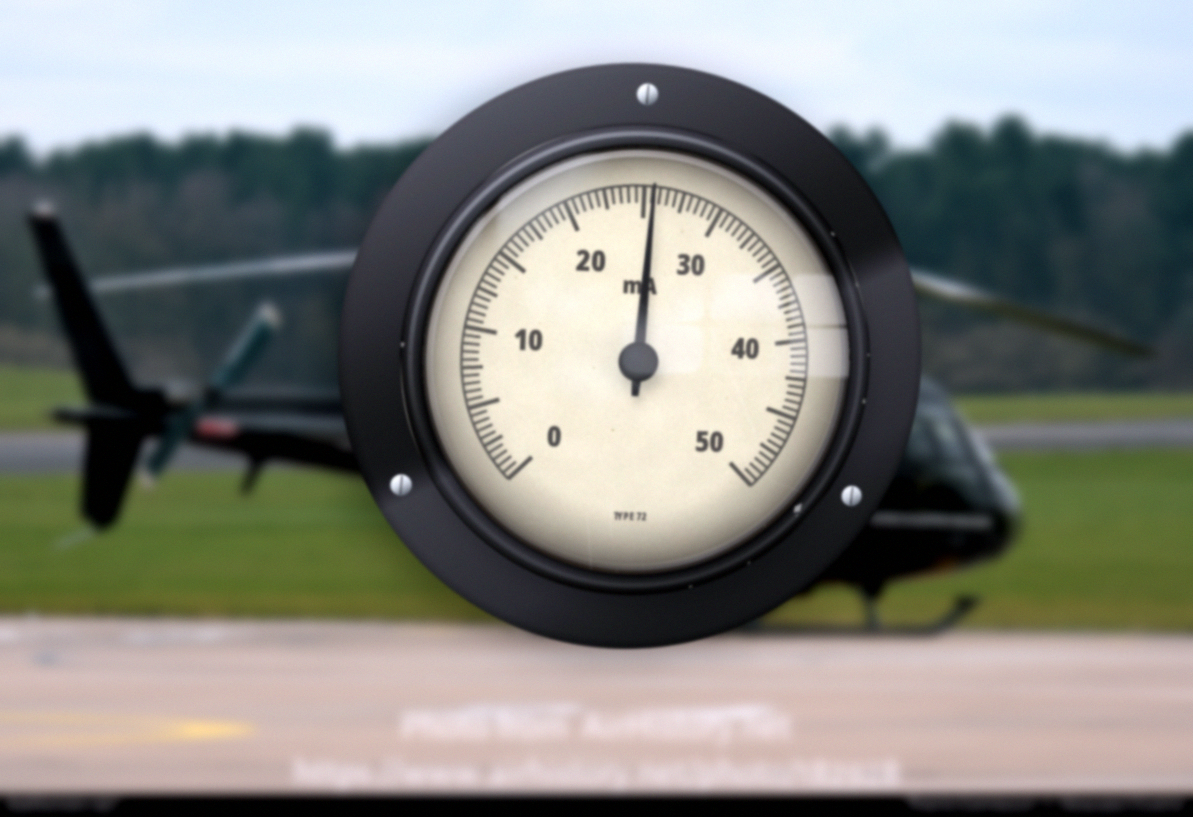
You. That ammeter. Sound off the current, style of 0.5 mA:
25.5 mA
